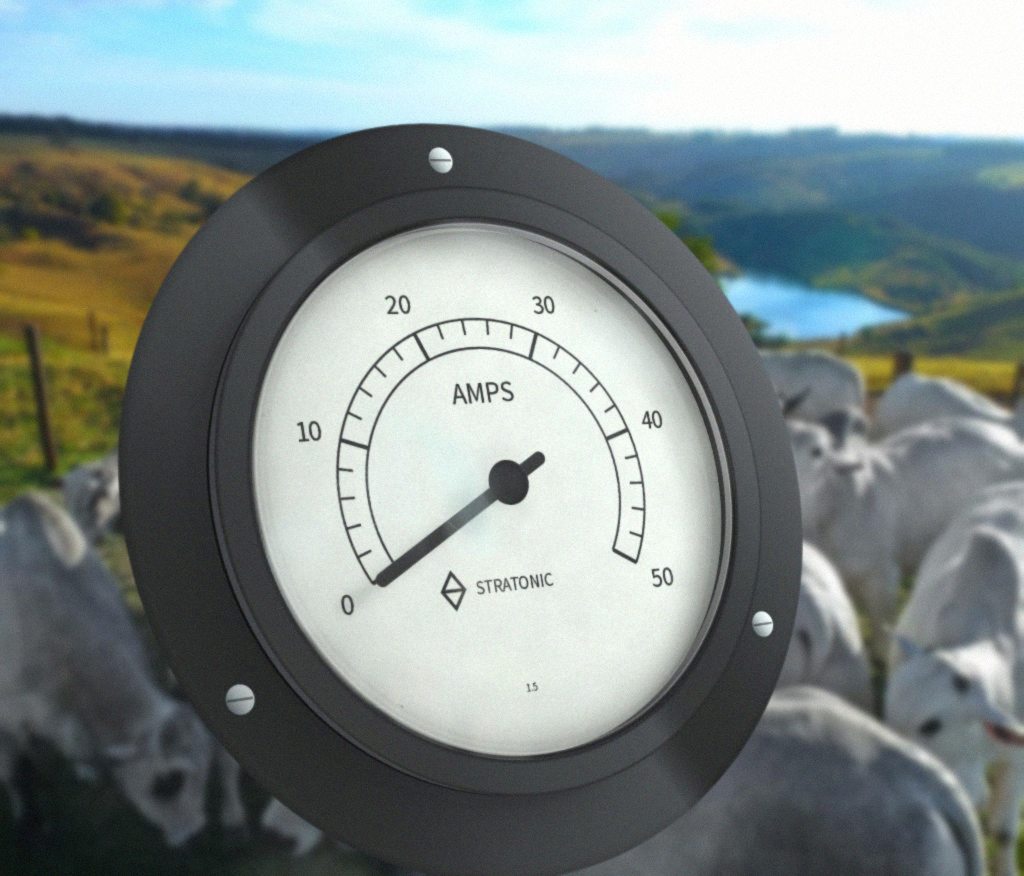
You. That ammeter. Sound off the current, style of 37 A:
0 A
